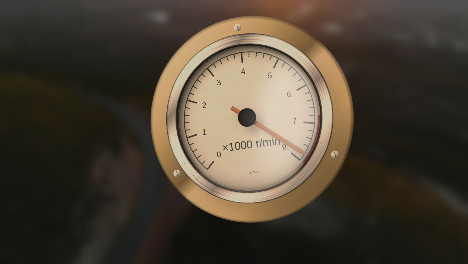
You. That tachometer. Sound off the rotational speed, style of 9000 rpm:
7800 rpm
